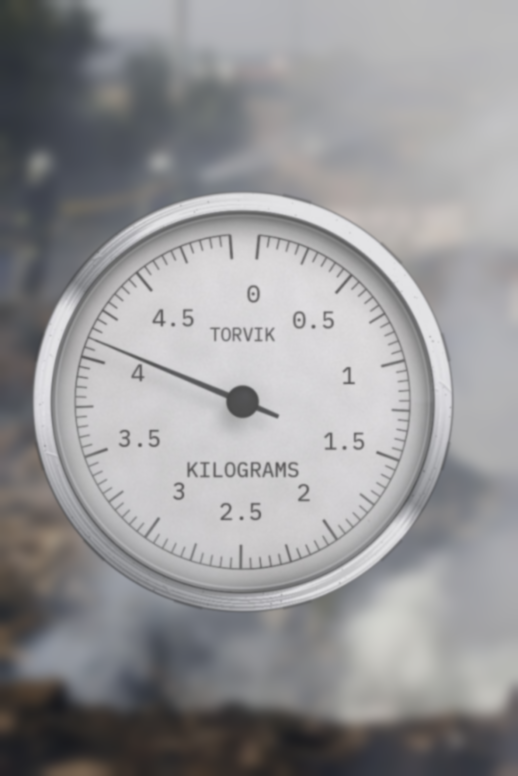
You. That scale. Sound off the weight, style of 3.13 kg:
4.1 kg
